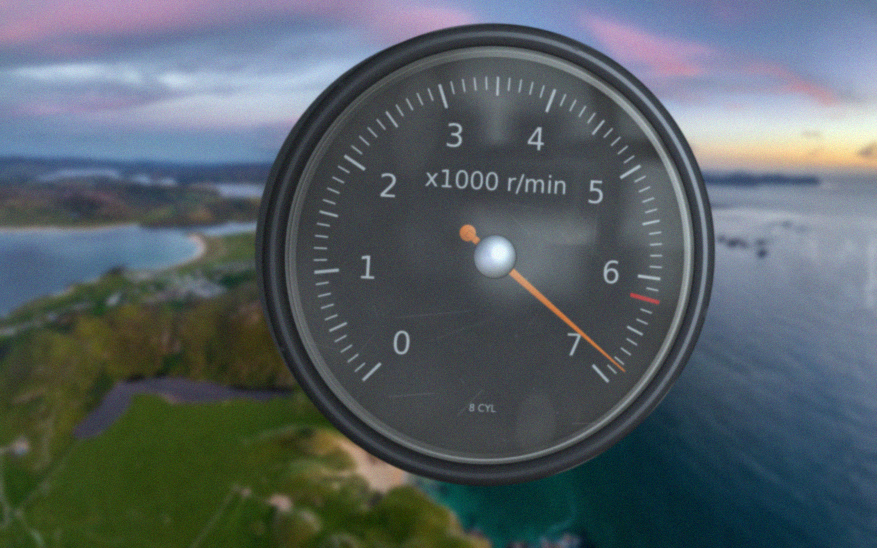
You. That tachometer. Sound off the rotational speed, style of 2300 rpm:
6850 rpm
